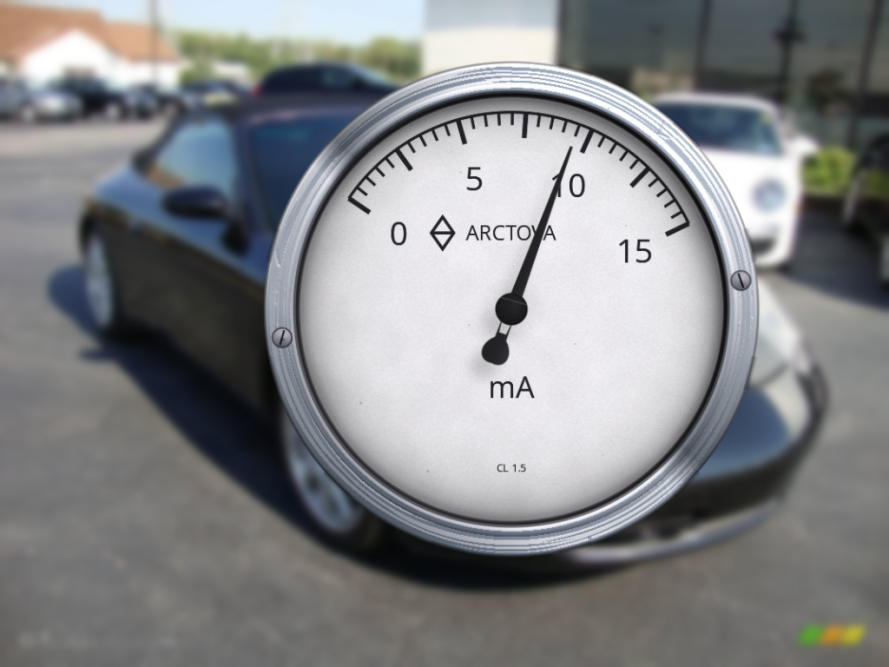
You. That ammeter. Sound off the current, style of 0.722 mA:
9.5 mA
